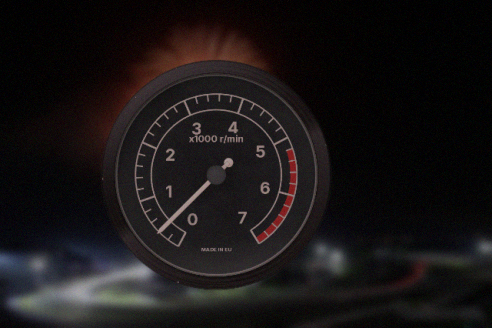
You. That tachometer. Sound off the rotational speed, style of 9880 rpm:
400 rpm
